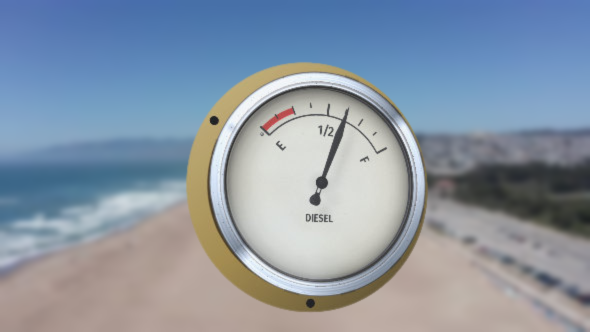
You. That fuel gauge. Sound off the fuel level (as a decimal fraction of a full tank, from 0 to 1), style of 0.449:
0.625
